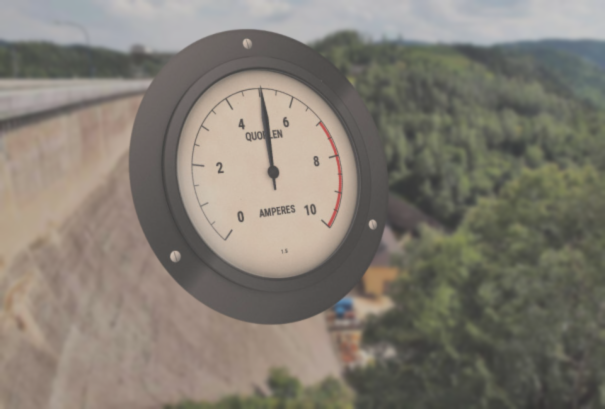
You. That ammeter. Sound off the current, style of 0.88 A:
5 A
